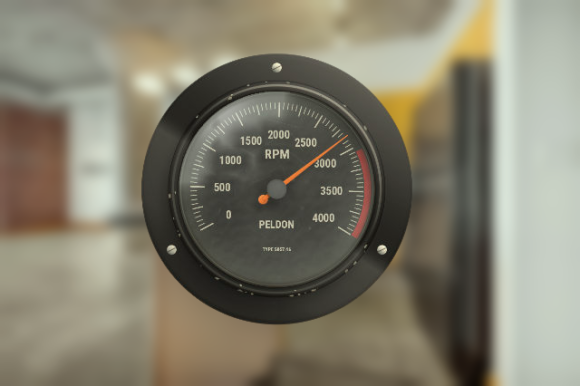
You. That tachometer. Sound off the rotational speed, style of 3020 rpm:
2850 rpm
